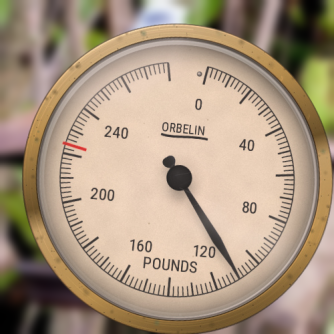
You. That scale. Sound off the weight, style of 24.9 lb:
110 lb
